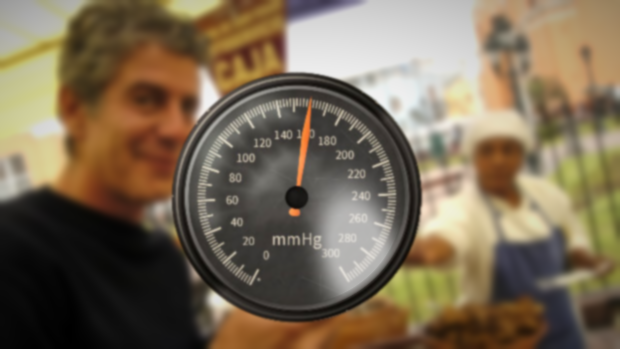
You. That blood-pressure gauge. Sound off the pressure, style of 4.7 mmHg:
160 mmHg
